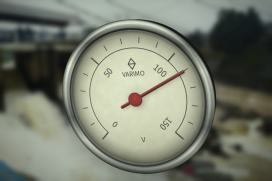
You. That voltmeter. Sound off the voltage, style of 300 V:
110 V
